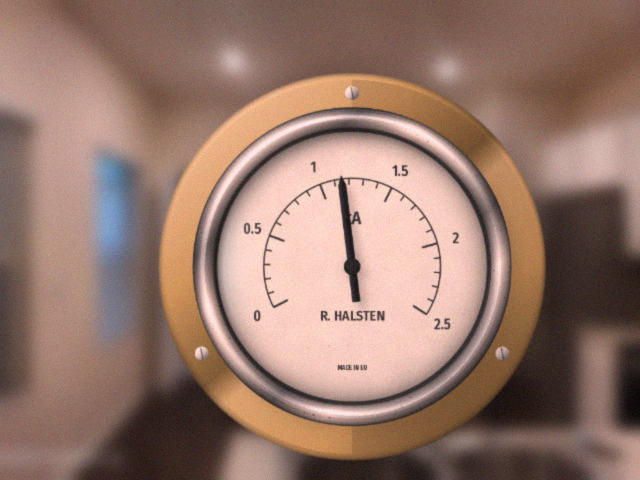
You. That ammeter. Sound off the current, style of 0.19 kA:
1.15 kA
